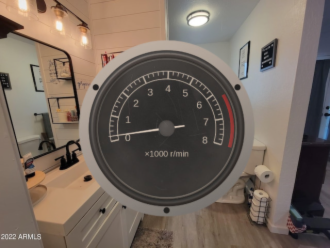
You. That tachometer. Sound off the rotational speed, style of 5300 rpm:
200 rpm
